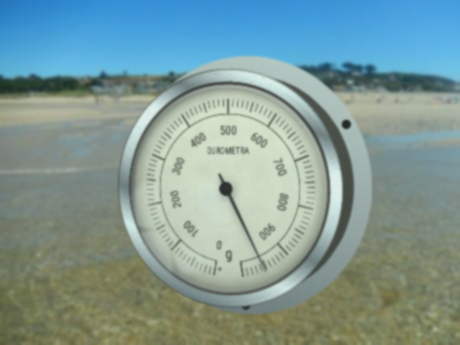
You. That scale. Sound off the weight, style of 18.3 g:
950 g
